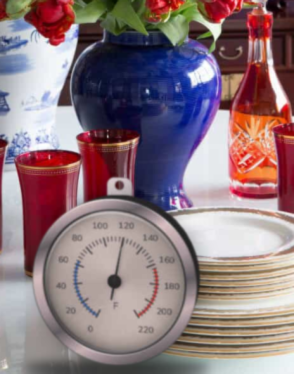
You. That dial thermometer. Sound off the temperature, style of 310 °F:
120 °F
